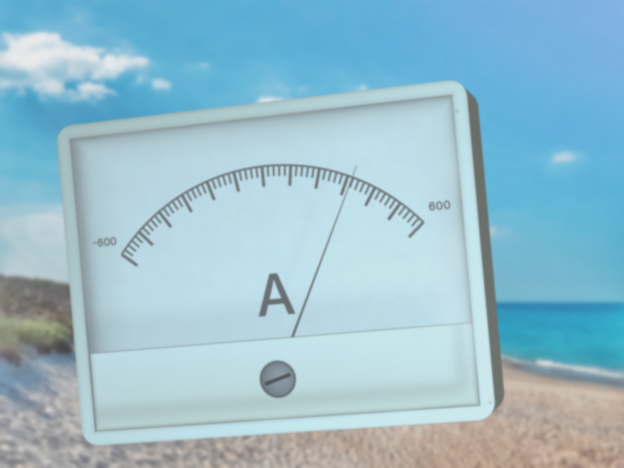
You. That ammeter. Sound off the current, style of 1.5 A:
320 A
